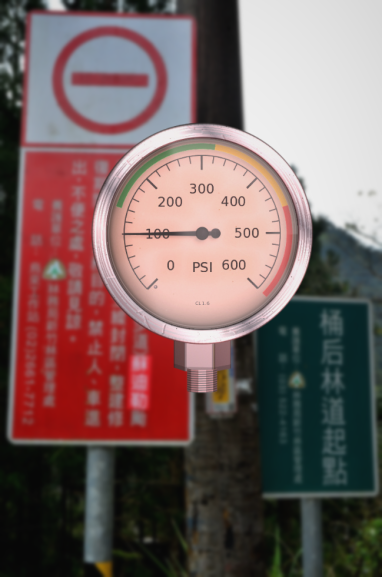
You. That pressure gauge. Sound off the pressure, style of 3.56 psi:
100 psi
